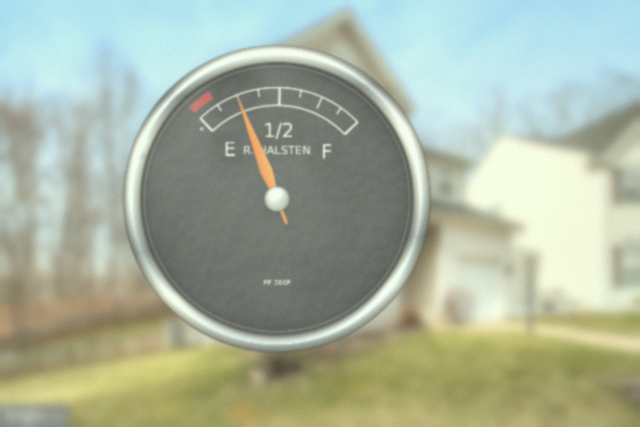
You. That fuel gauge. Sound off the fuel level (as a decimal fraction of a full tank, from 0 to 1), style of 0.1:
0.25
